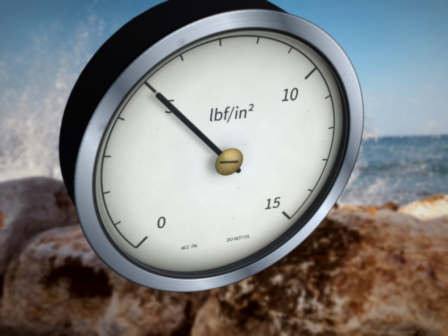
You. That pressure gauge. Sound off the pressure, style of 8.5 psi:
5 psi
